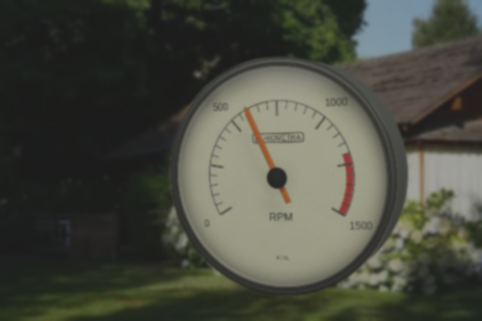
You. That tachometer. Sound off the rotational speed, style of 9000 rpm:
600 rpm
